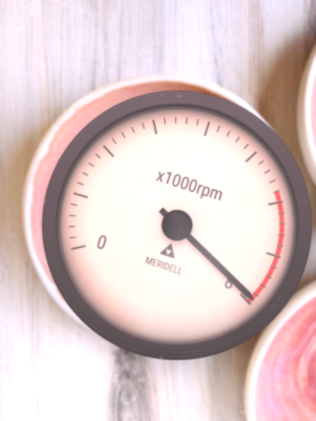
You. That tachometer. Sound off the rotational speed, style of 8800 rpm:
7900 rpm
